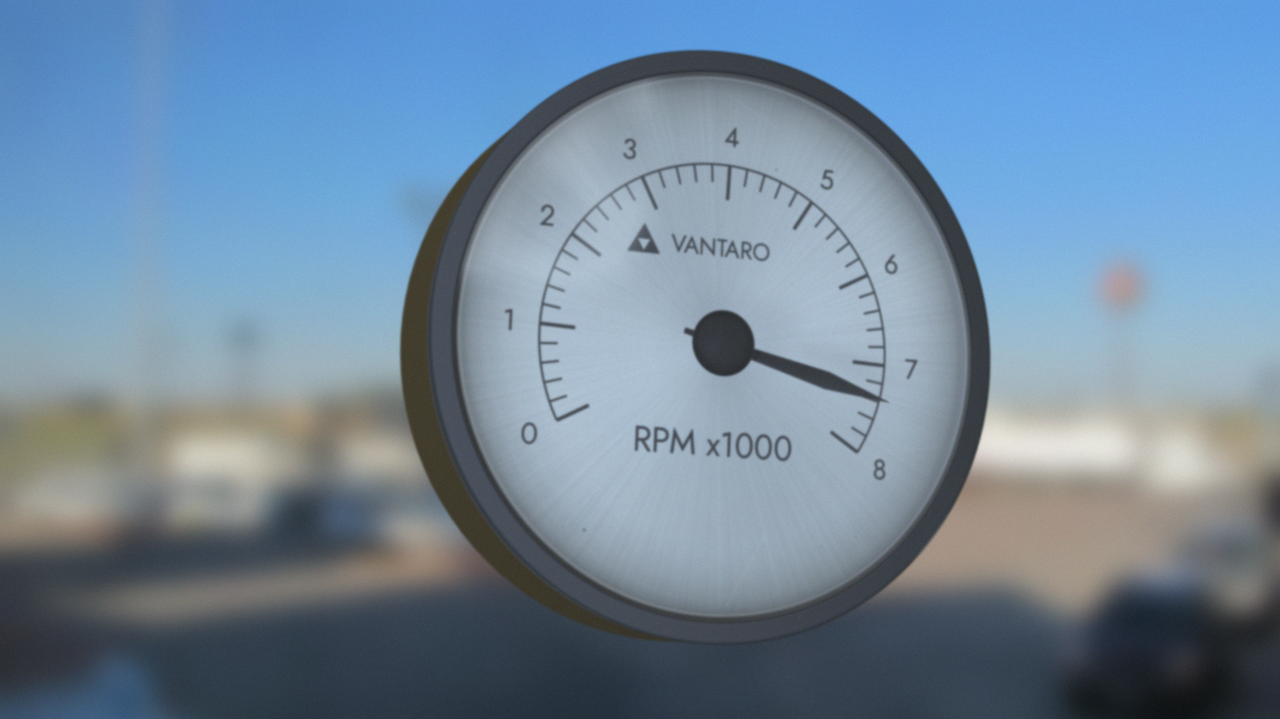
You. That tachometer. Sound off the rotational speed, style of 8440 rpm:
7400 rpm
